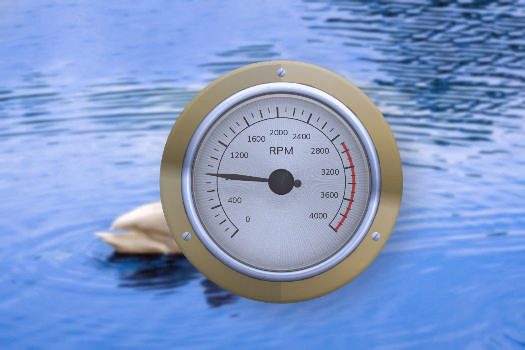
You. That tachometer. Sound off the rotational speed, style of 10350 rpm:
800 rpm
